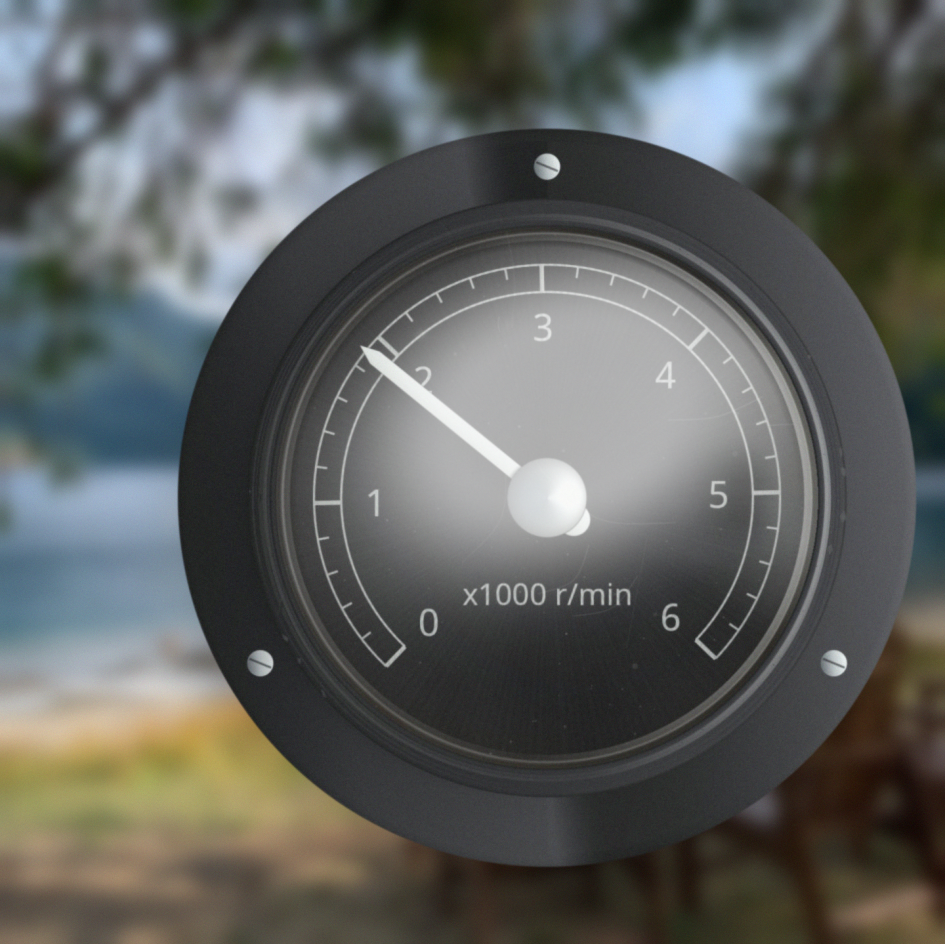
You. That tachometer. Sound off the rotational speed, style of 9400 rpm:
1900 rpm
